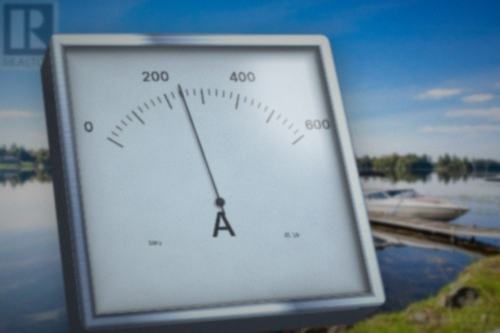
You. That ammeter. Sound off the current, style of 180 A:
240 A
